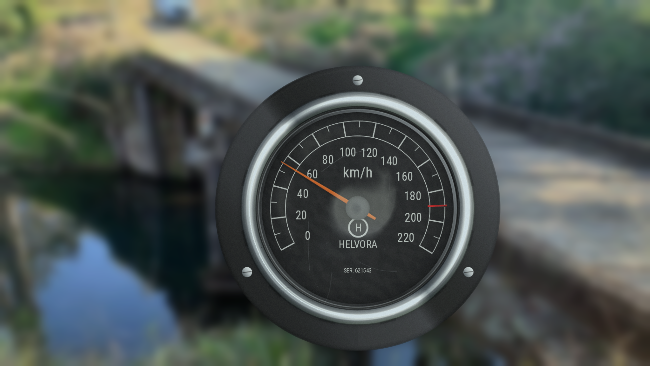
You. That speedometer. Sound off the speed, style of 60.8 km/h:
55 km/h
